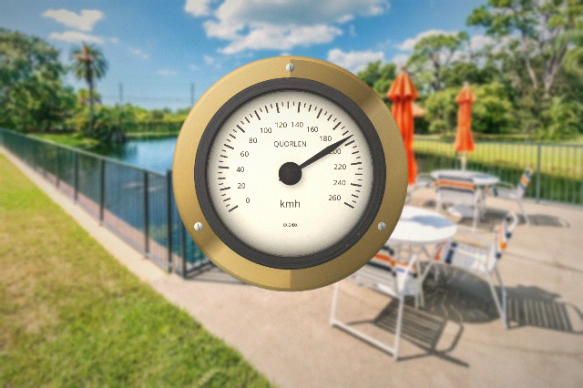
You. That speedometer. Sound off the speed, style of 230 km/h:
195 km/h
